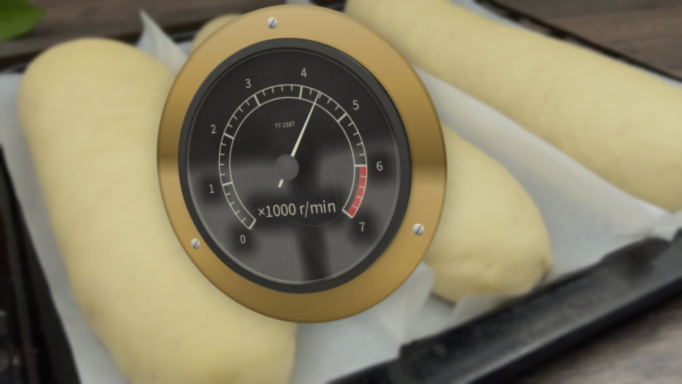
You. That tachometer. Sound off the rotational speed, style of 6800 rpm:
4400 rpm
